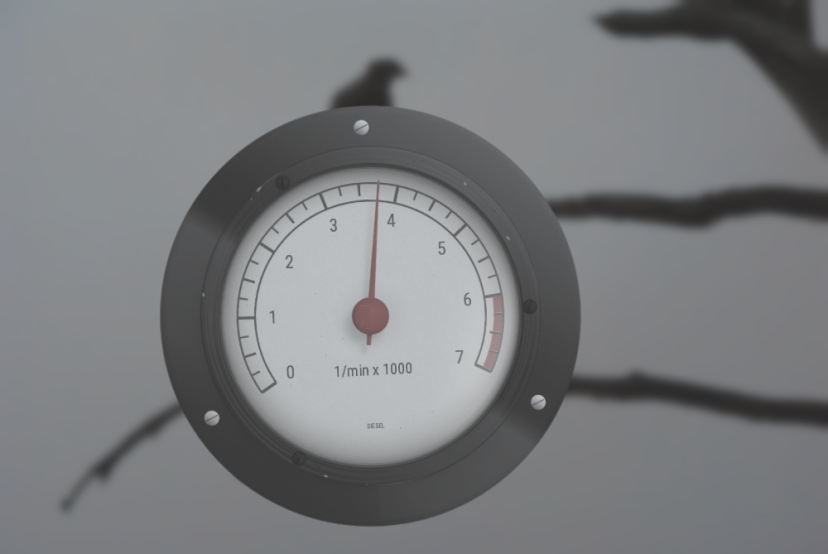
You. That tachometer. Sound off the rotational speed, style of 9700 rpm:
3750 rpm
